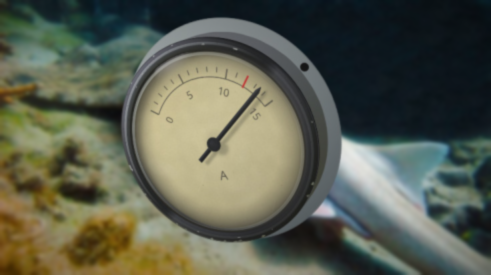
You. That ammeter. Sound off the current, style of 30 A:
13.5 A
